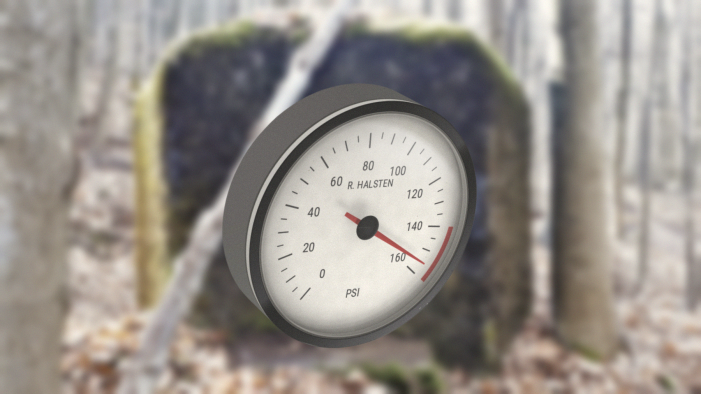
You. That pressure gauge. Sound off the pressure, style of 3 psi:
155 psi
